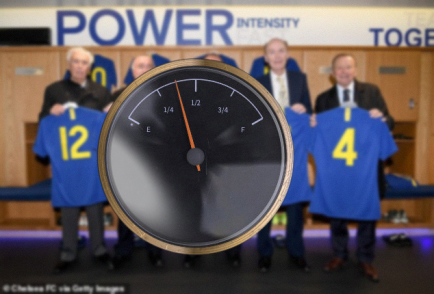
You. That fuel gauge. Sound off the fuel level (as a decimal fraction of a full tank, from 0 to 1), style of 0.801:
0.375
